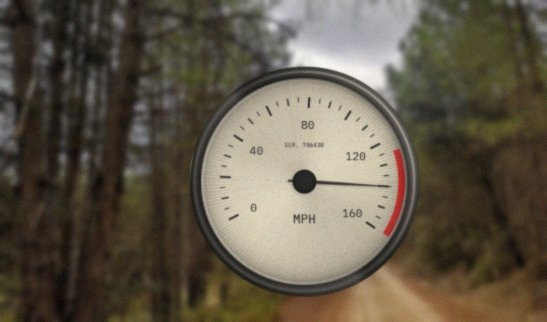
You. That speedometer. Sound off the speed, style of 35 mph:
140 mph
